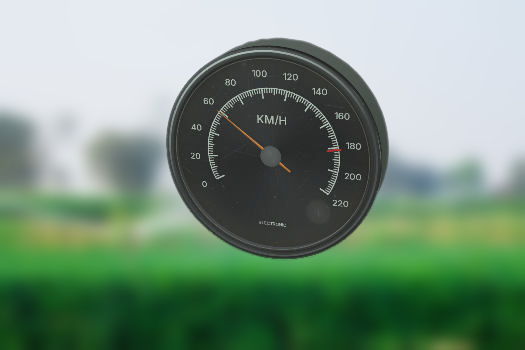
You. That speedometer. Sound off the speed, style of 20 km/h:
60 km/h
